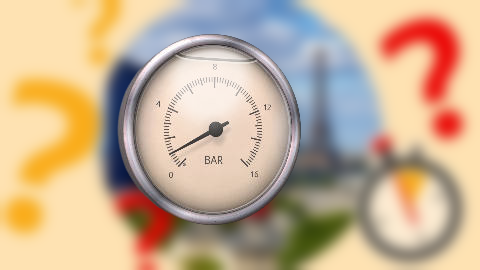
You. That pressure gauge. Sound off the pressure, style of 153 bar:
1 bar
